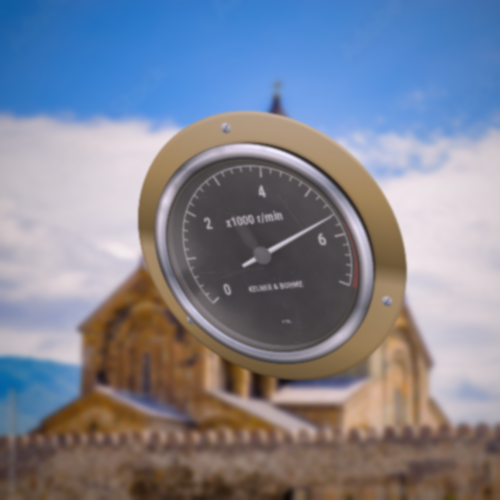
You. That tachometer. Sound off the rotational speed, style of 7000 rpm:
5600 rpm
